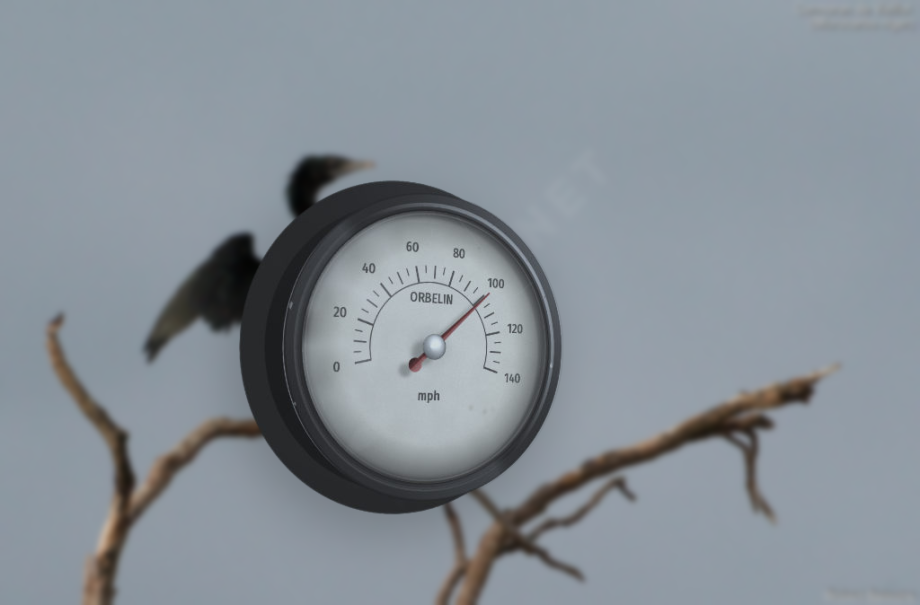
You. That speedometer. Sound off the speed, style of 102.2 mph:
100 mph
